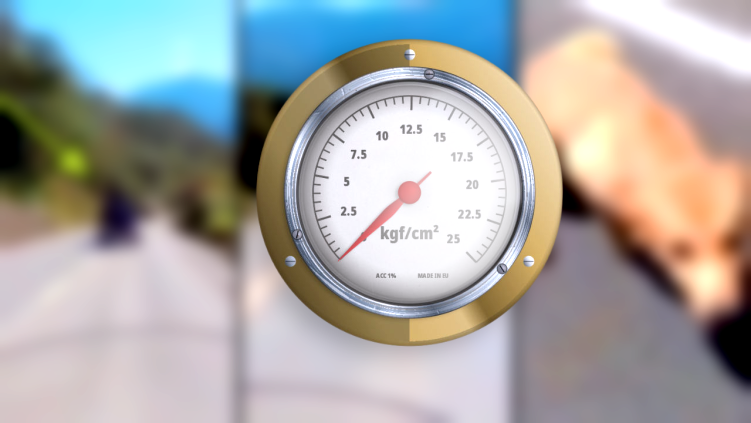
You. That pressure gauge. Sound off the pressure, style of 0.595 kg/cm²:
0 kg/cm²
